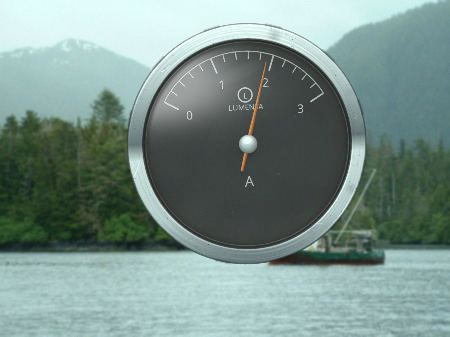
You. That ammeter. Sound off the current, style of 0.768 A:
1.9 A
